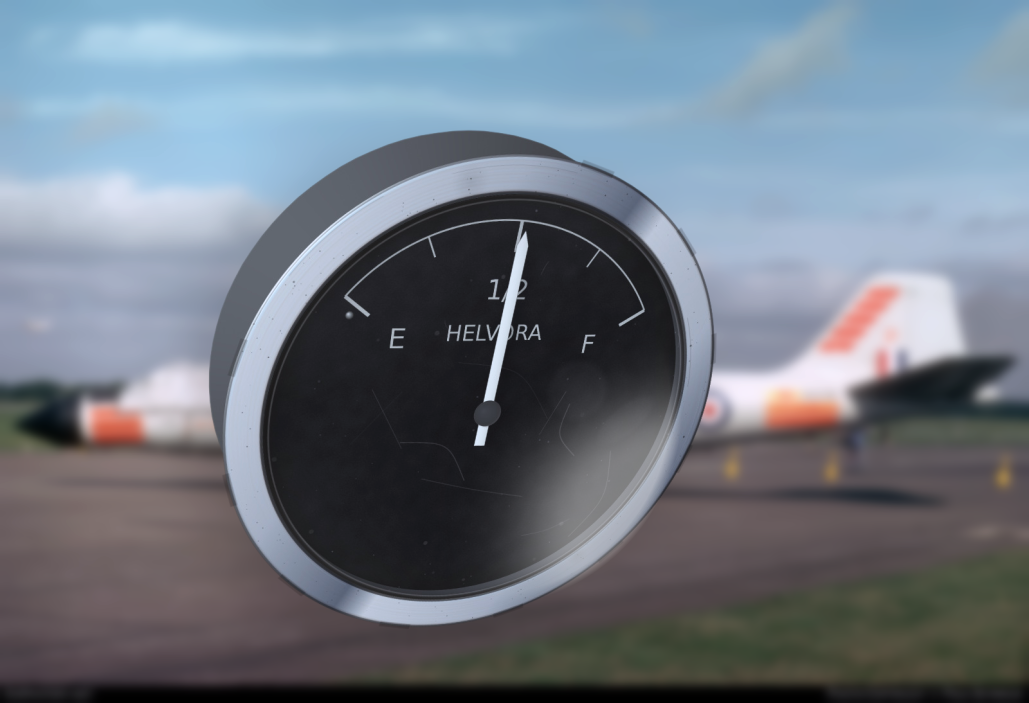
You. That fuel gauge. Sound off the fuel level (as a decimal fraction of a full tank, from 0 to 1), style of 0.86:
0.5
